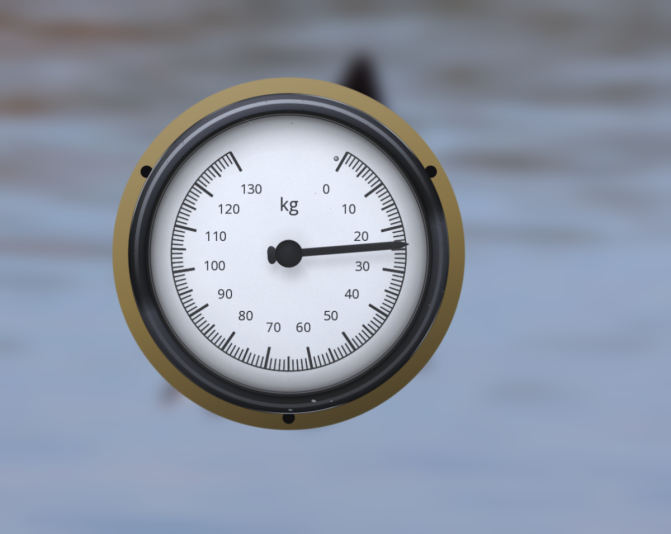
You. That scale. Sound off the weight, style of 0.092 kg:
24 kg
